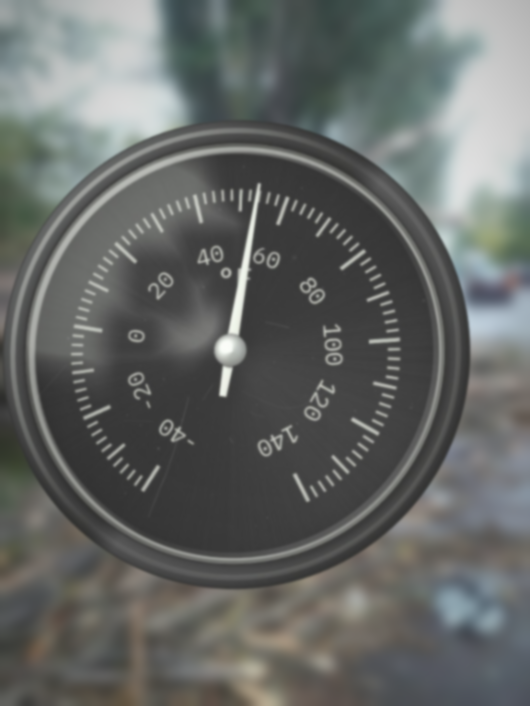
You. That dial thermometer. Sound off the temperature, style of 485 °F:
54 °F
